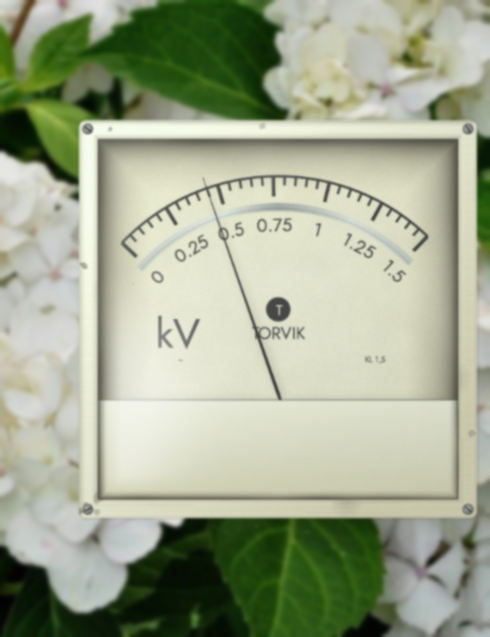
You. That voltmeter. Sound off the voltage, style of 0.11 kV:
0.45 kV
